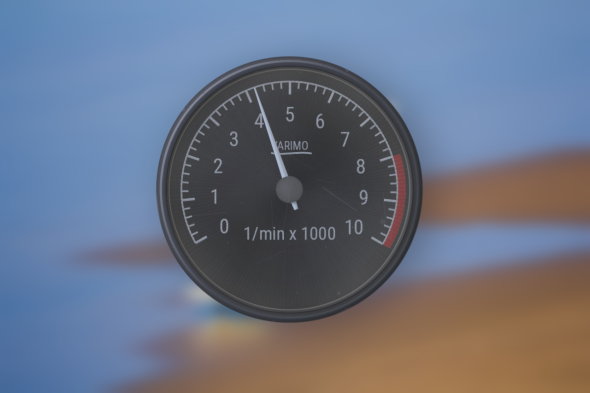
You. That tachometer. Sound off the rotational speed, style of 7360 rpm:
4200 rpm
